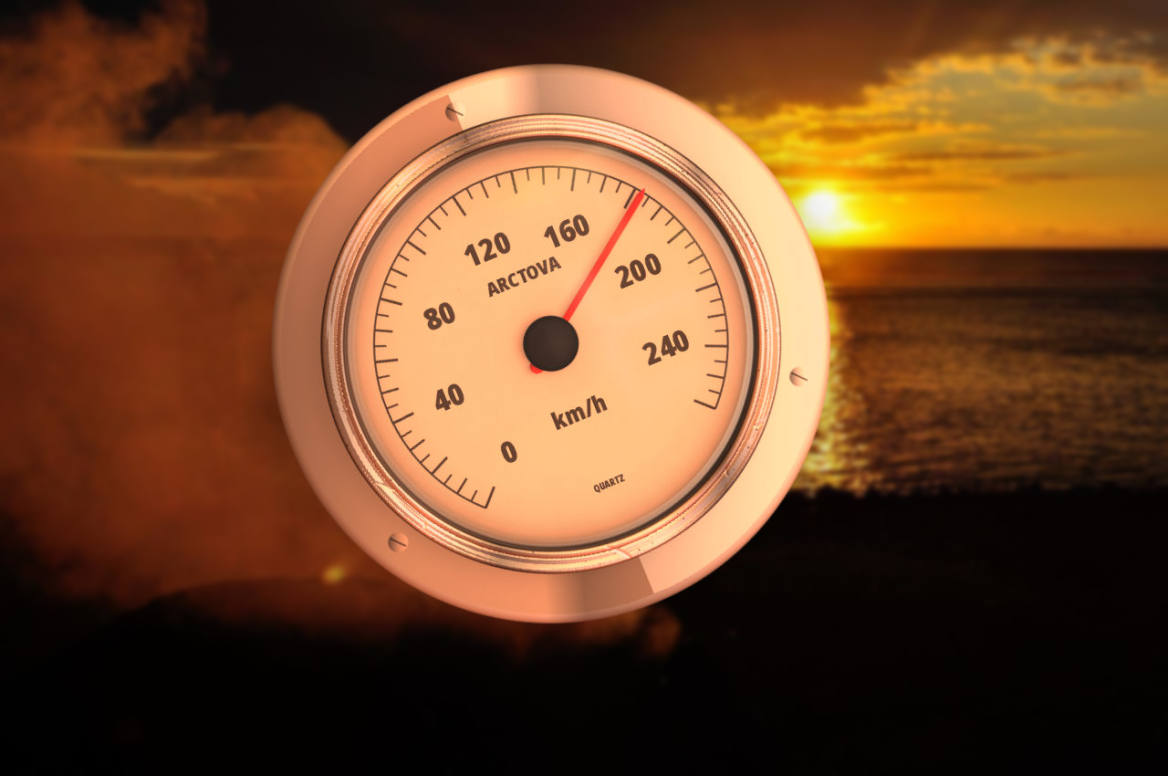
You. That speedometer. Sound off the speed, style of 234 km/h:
182.5 km/h
